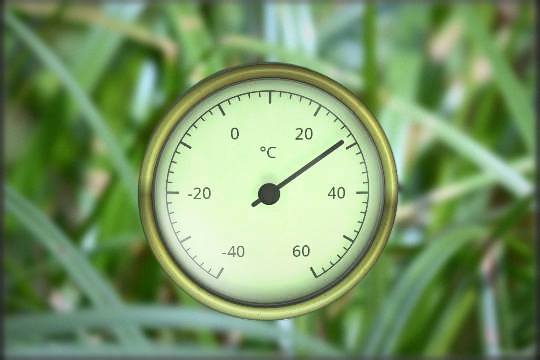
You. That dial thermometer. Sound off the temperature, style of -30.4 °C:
28 °C
